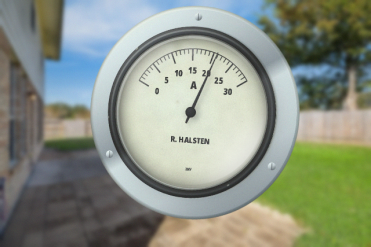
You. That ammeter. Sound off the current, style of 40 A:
21 A
